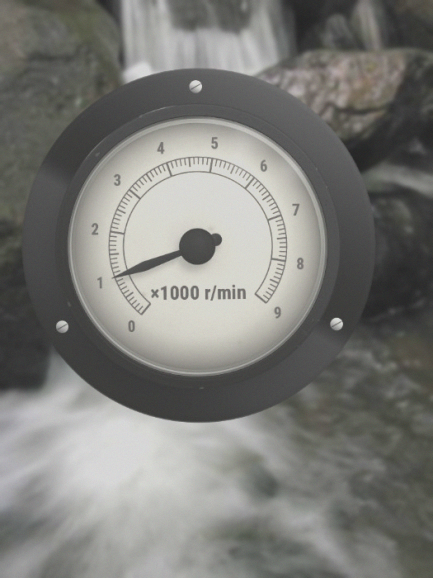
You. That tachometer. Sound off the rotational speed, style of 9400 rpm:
1000 rpm
